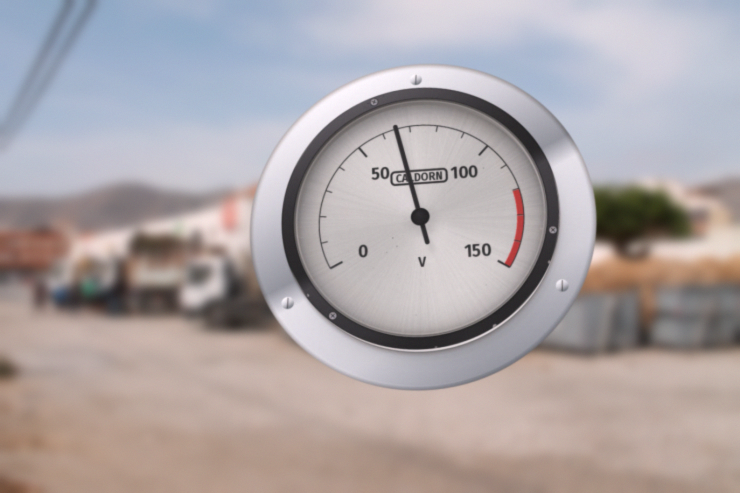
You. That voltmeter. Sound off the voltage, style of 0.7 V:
65 V
